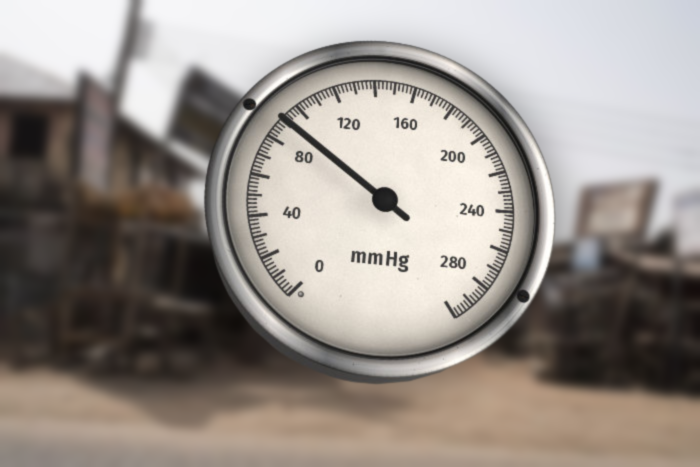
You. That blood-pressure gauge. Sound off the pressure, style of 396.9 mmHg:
90 mmHg
